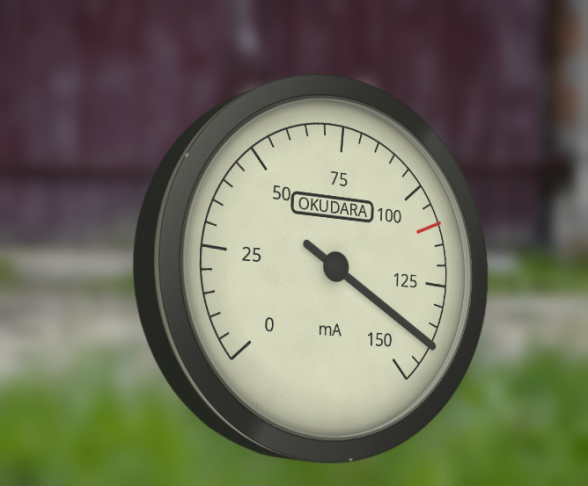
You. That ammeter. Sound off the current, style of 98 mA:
140 mA
